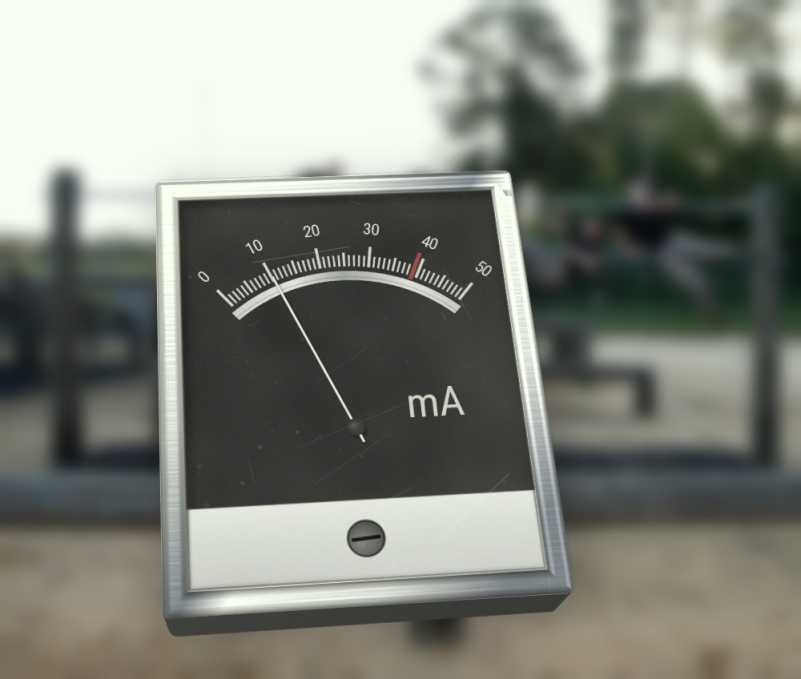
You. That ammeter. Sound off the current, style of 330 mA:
10 mA
